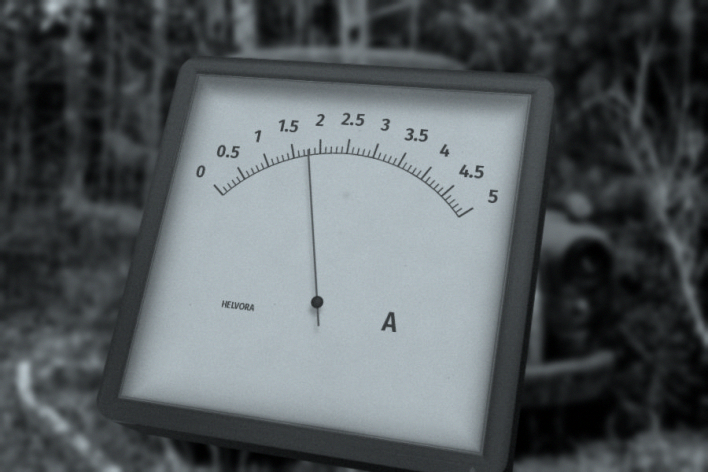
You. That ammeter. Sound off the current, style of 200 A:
1.8 A
